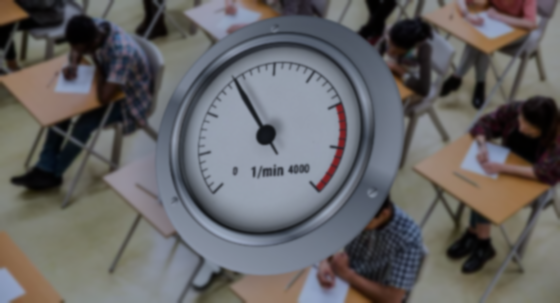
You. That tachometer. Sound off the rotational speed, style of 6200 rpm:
1500 rpm
